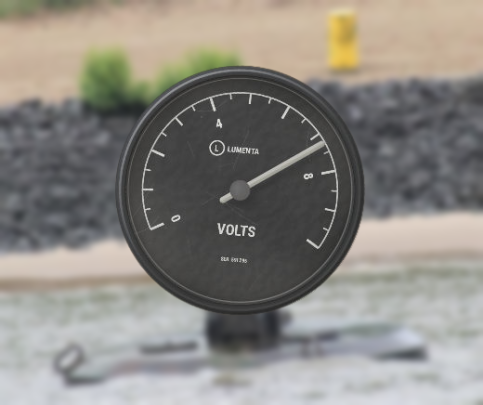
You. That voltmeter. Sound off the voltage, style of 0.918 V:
7.25 V
